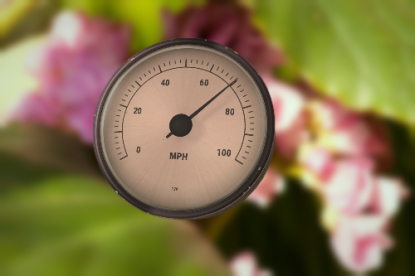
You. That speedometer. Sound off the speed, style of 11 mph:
70 mph
